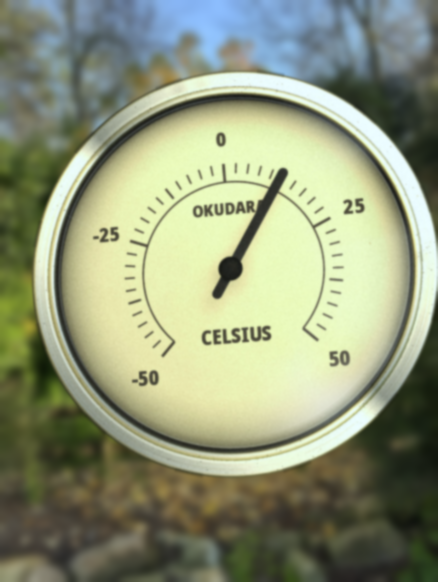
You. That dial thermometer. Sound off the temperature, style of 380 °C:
12.5 °C
